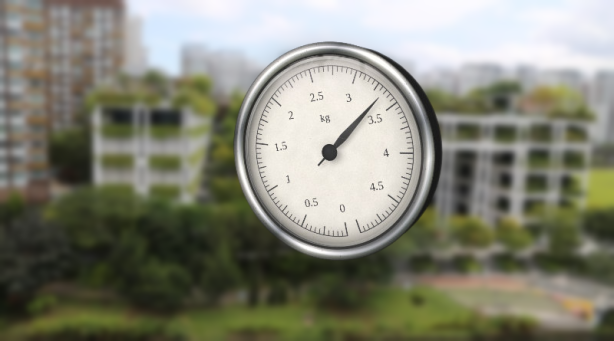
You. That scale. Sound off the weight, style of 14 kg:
3.35 kg
